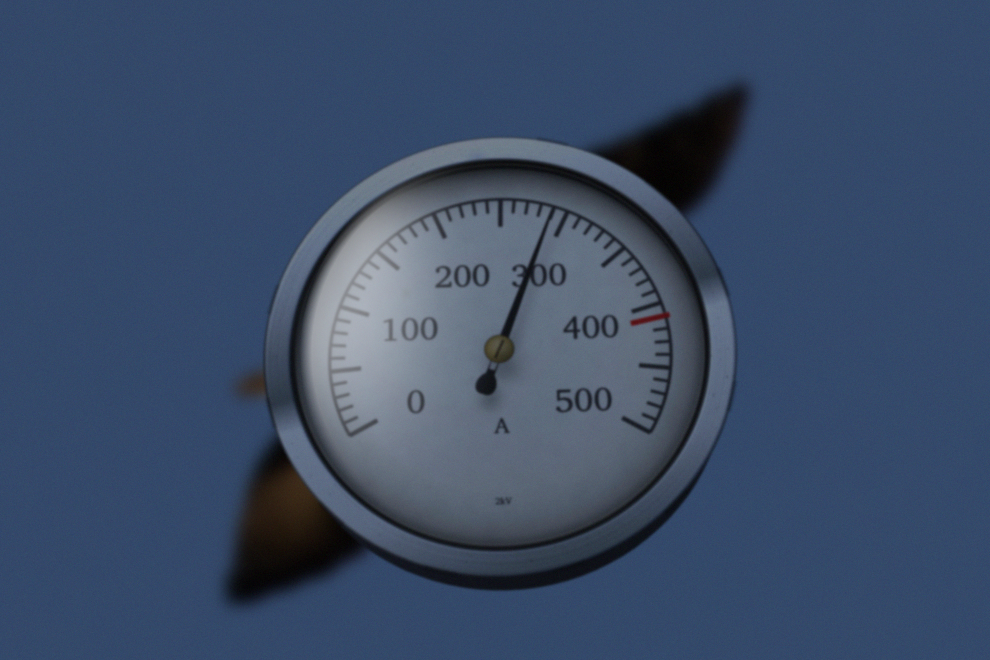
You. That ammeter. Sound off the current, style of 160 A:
290 A
